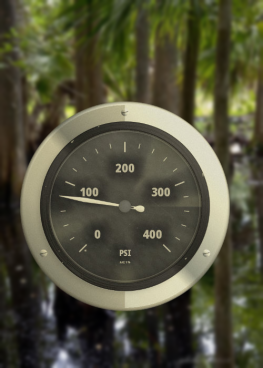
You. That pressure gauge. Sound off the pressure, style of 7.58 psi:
80 psi
